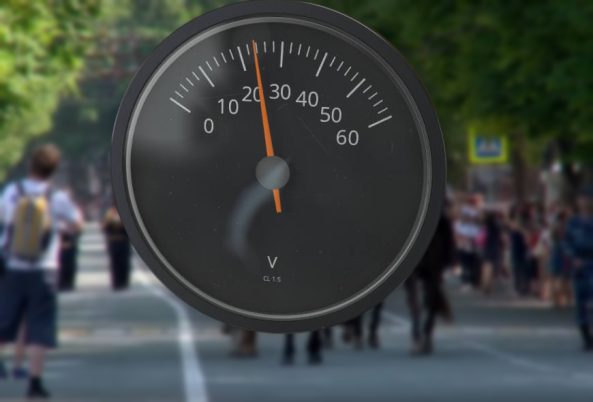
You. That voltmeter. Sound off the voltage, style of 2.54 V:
24 V
